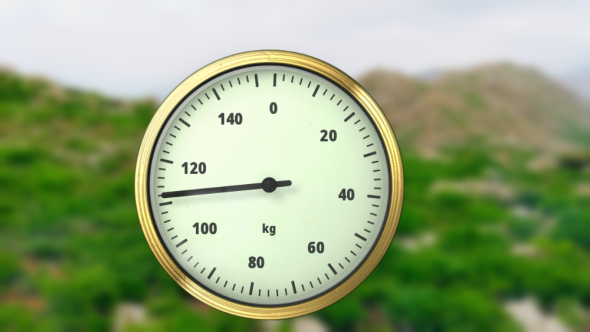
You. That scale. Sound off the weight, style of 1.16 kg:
112 kg
